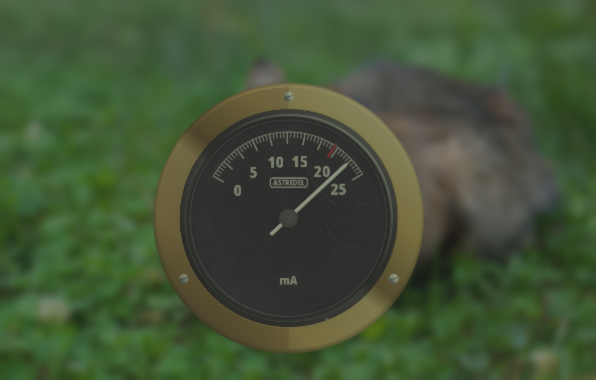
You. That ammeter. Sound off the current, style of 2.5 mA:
22.5 mA
